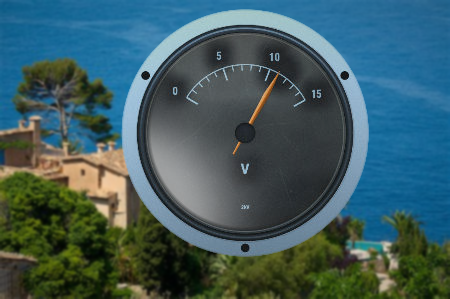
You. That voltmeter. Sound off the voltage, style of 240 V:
11 V
